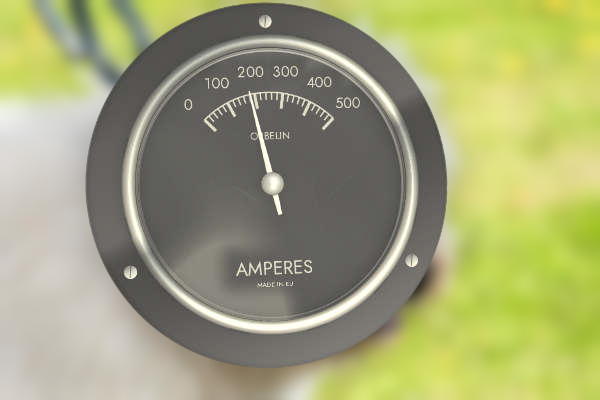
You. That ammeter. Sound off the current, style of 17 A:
180 A
